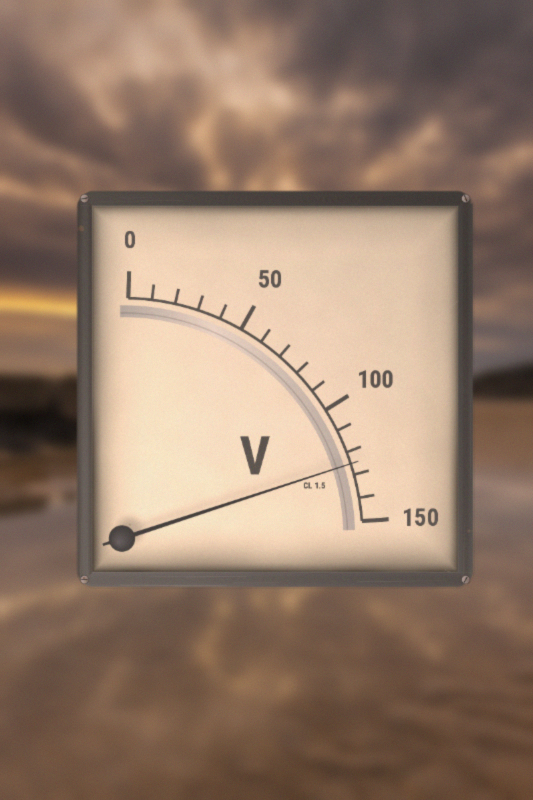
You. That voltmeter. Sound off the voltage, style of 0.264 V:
125 V
